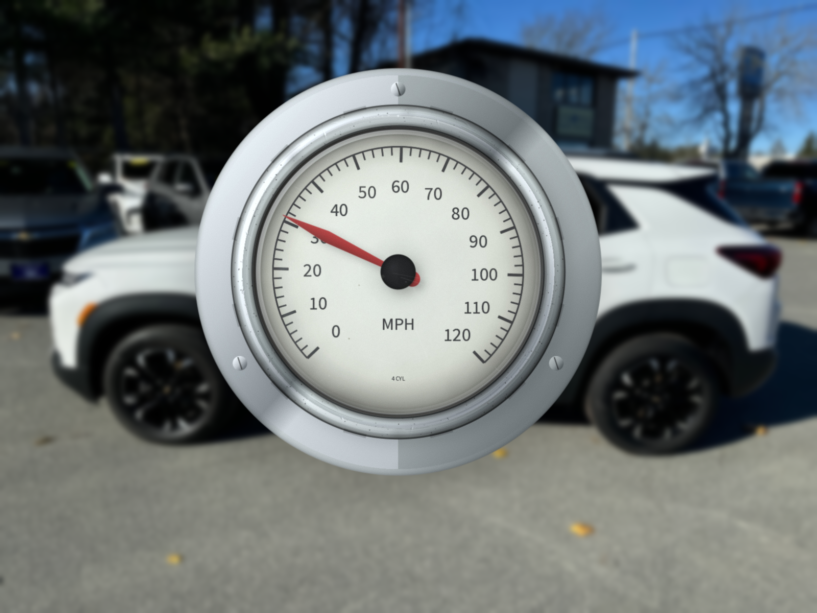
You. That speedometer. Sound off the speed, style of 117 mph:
31 mph
